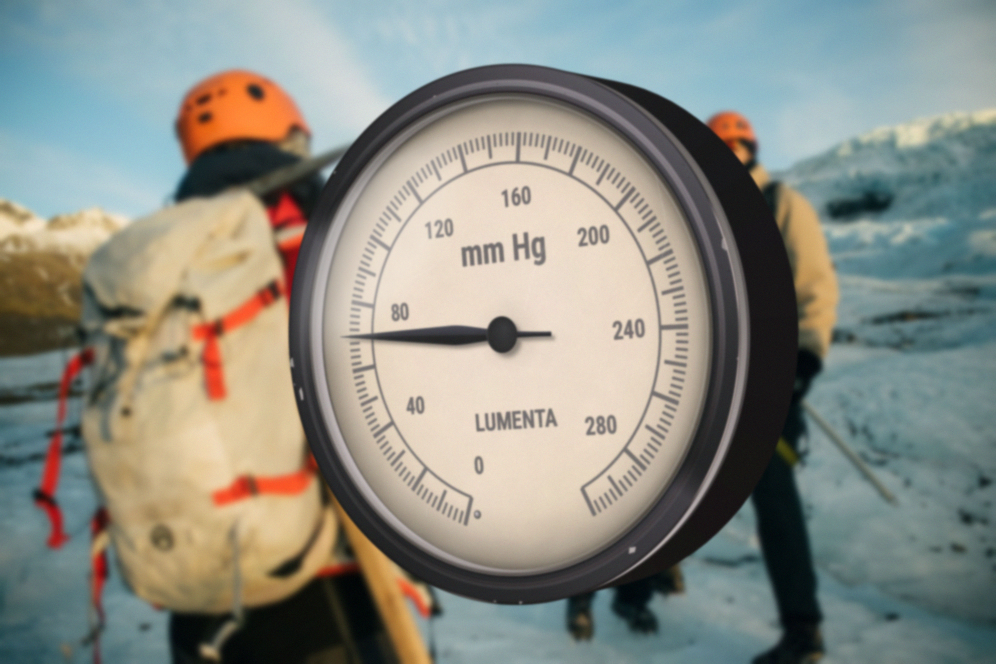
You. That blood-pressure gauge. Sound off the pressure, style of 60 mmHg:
70 mmHg
